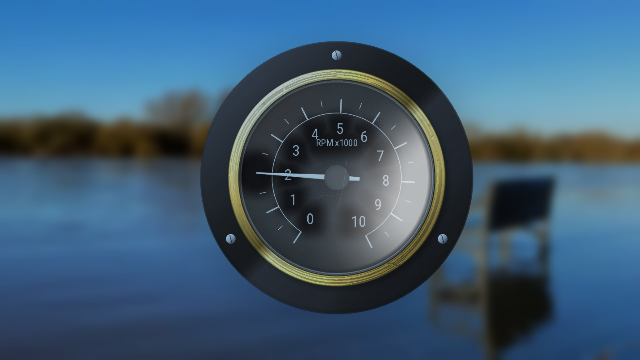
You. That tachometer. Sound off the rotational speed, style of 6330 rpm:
2000 rpm
